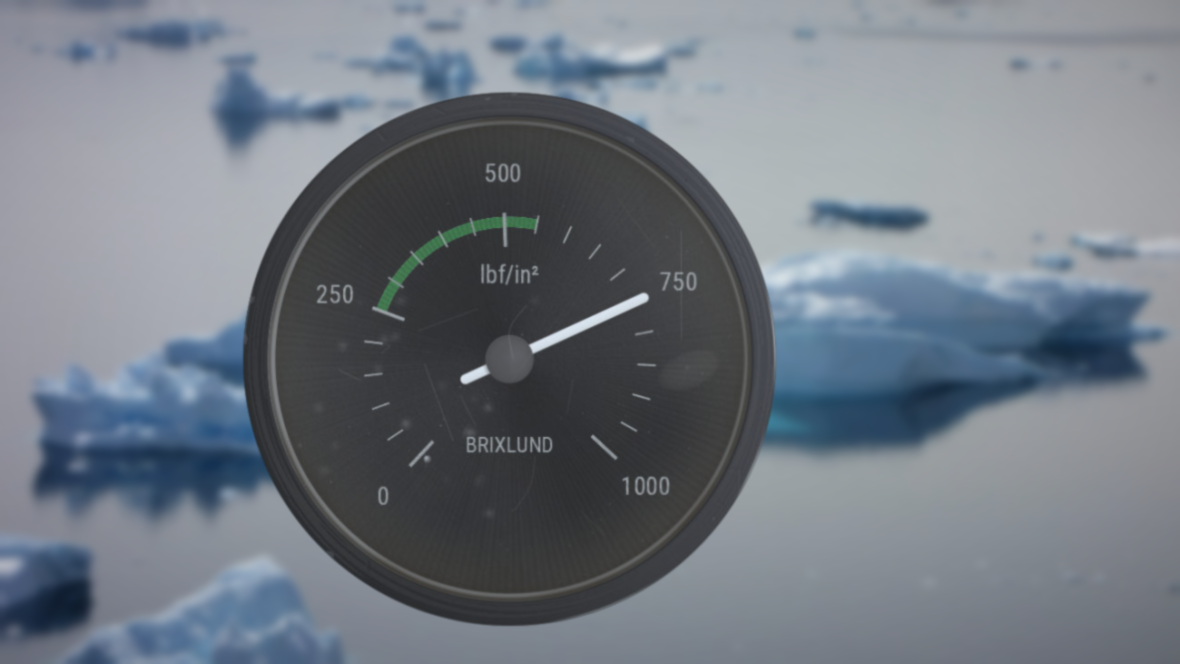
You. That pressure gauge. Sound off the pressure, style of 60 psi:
750 psi
